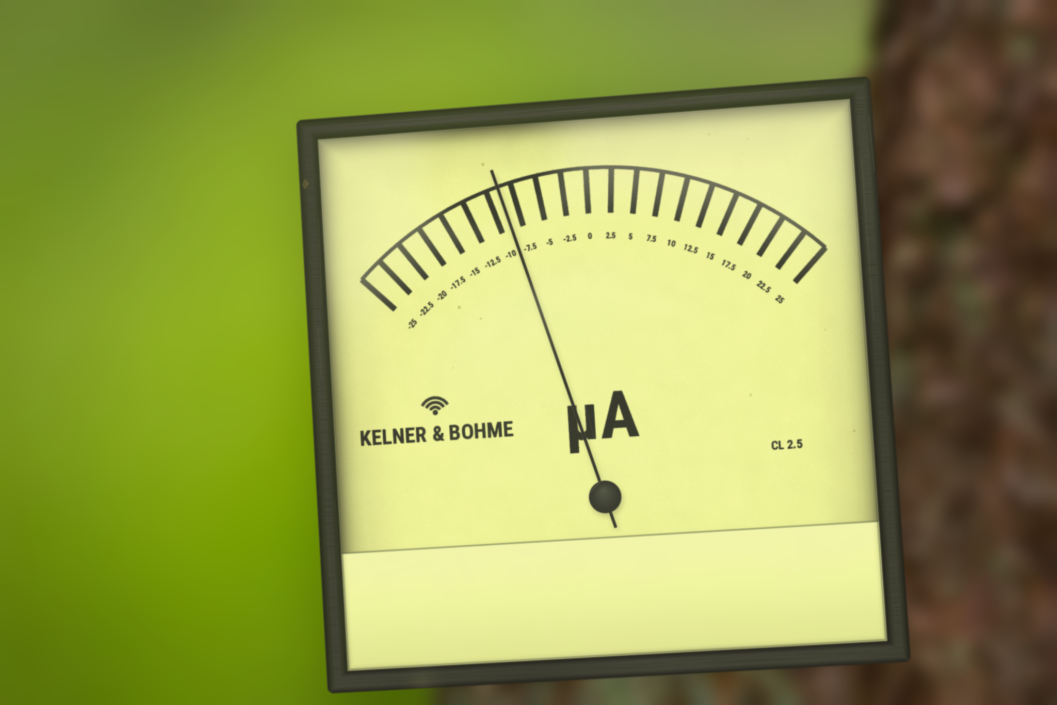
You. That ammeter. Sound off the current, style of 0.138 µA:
-8.75 µA
